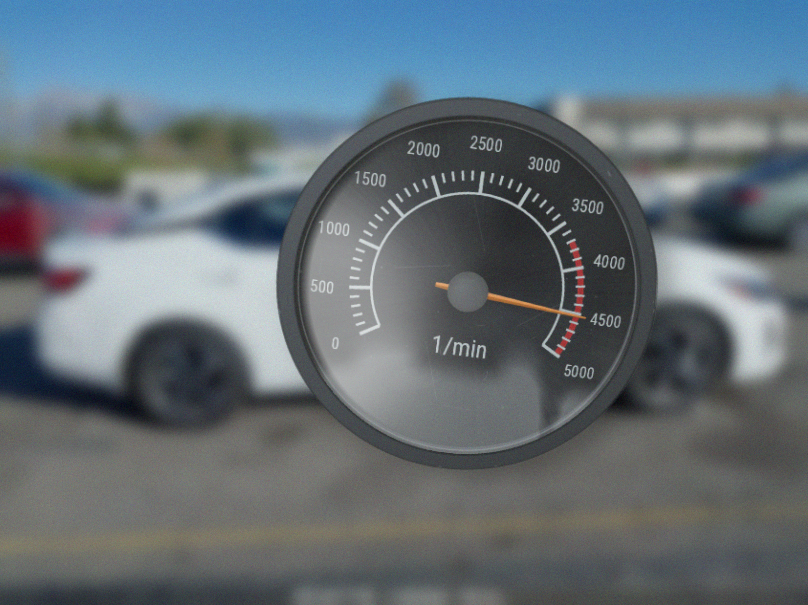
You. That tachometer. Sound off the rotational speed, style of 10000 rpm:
4500 rpm
